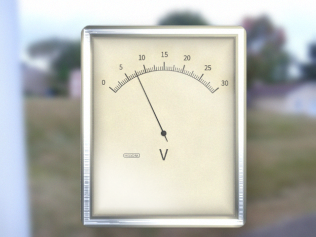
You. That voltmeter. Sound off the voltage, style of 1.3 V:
7.5 V
